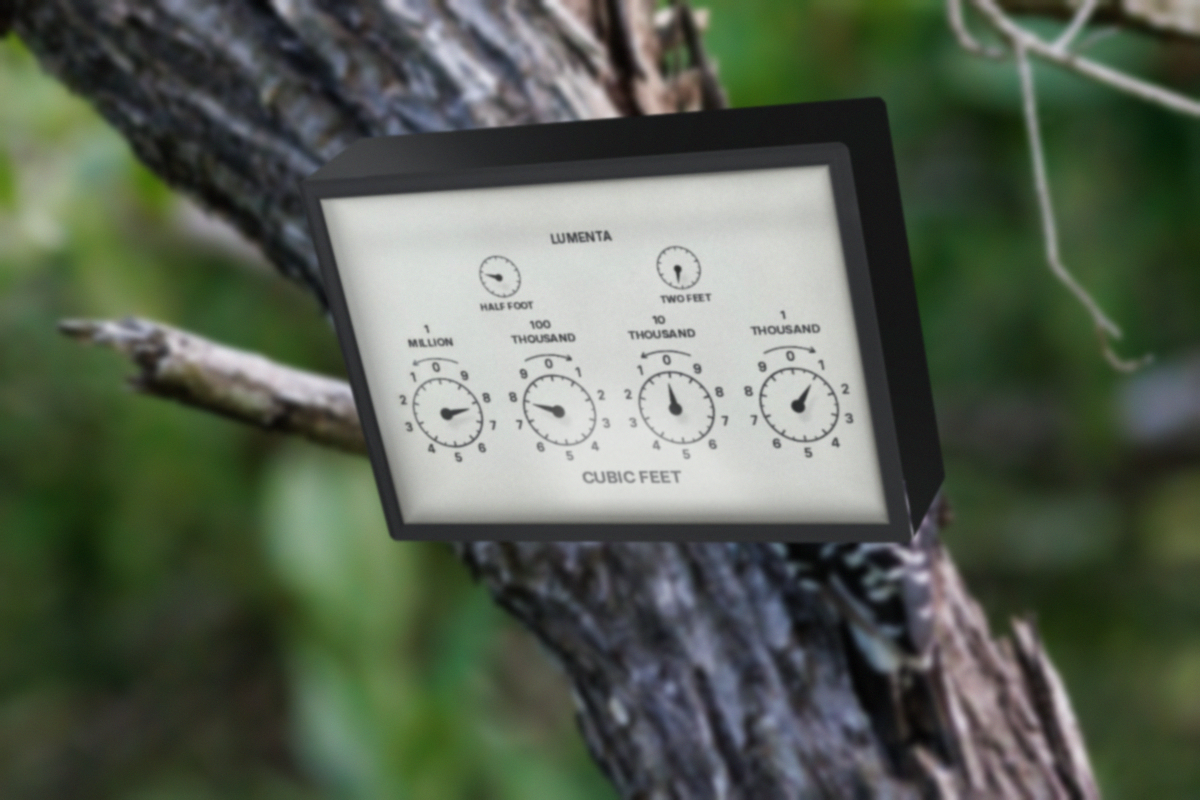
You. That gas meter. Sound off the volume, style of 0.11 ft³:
780100 ft³
